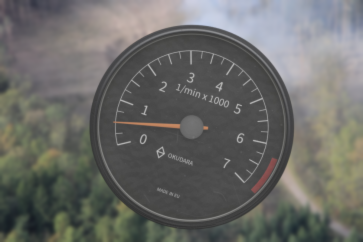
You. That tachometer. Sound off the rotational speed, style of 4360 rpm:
500 rpm
